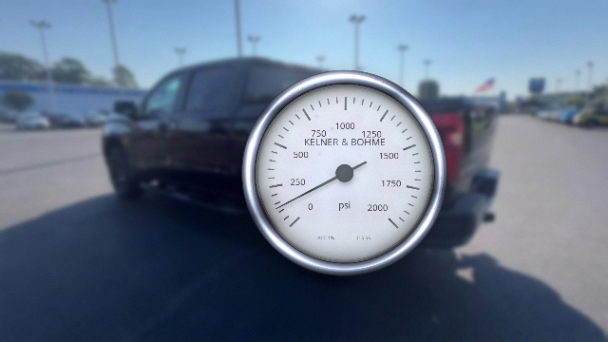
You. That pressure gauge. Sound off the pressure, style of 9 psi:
125 psi
